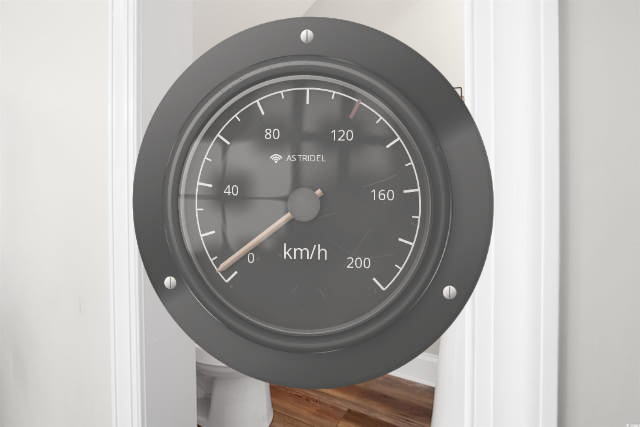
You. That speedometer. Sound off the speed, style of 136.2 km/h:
5 km/h
